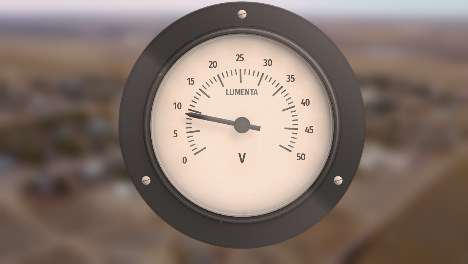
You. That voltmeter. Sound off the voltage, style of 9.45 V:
9 V
